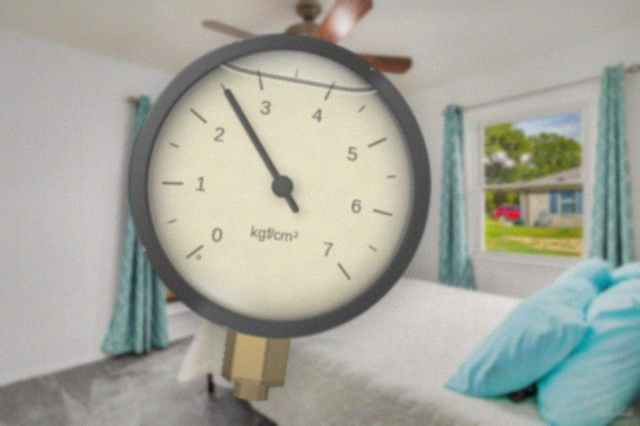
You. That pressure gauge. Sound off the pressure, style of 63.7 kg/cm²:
2.5 kg/cm²
